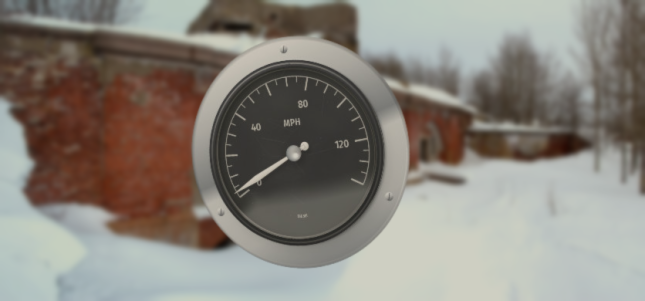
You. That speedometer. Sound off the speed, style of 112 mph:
2.5 mph
